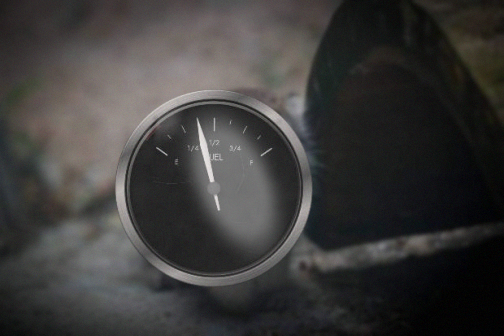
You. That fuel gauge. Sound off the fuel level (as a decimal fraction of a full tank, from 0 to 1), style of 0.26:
0.375
